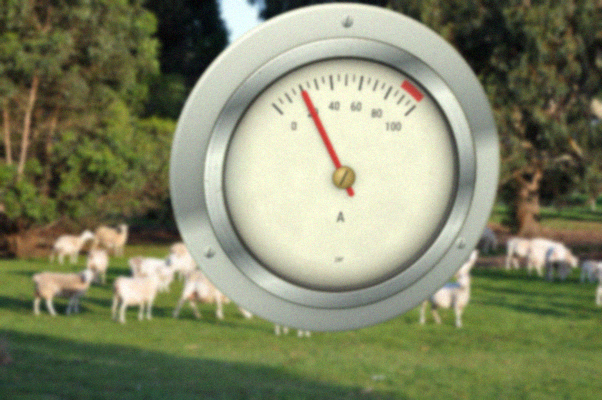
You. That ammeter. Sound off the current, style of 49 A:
20 A
